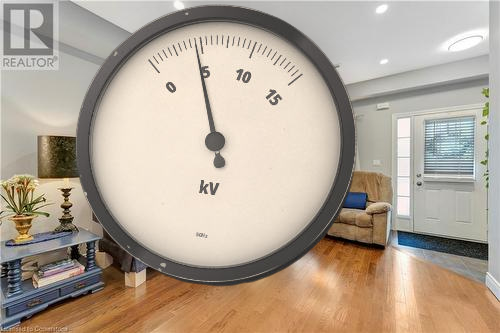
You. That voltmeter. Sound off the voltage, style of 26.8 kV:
4.5 kV
